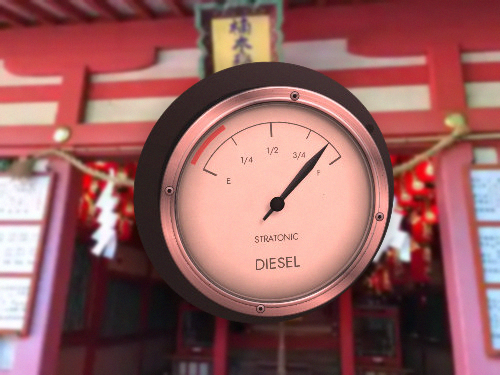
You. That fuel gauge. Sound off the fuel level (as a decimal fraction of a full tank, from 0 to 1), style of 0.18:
0.875
